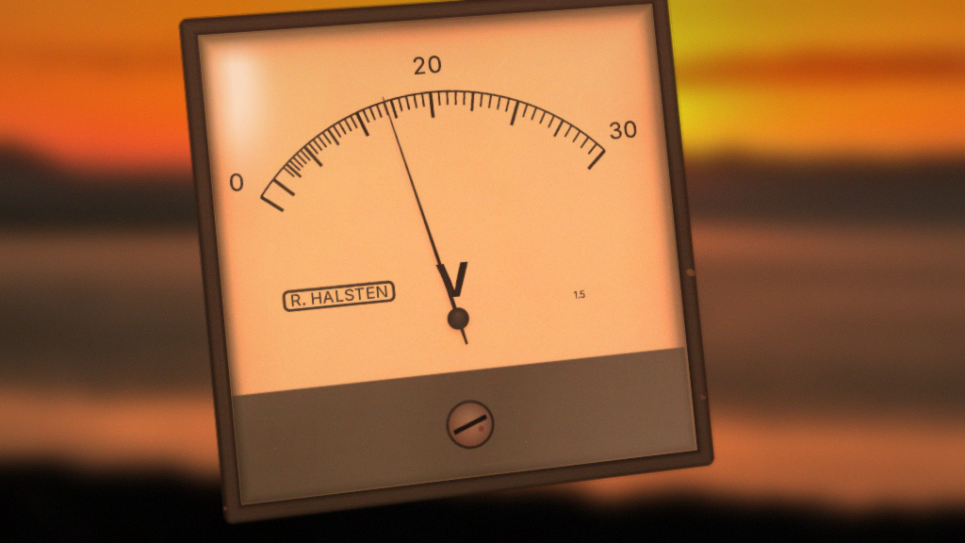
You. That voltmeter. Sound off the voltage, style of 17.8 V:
17 V
